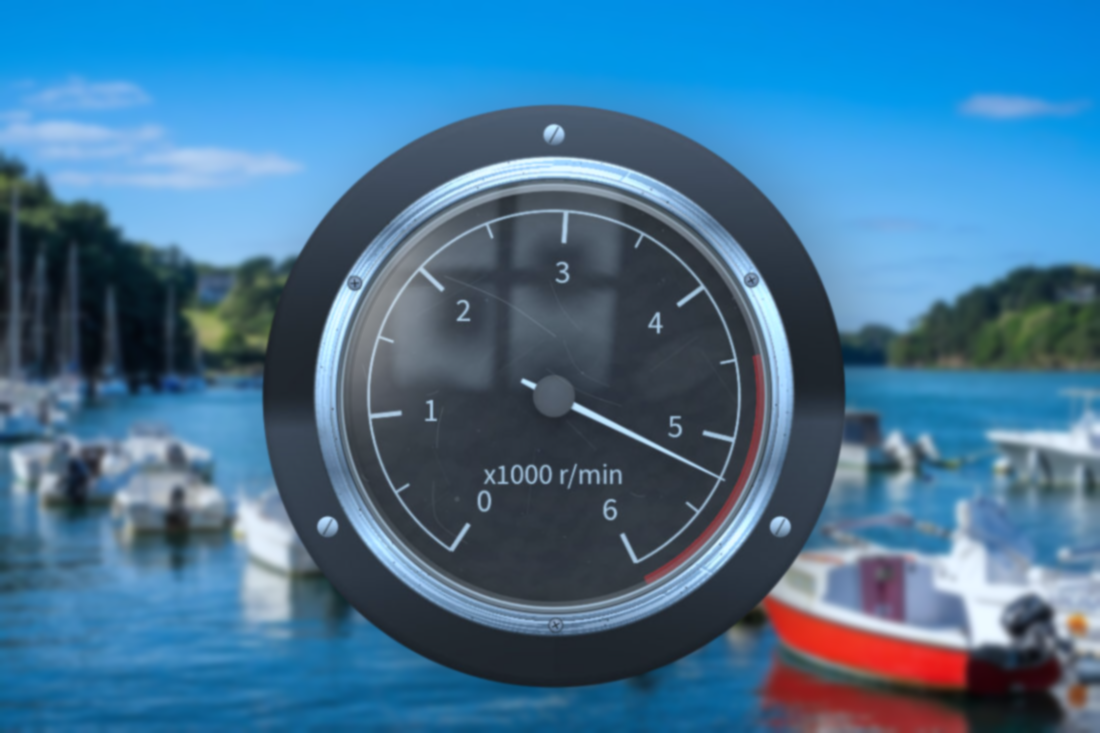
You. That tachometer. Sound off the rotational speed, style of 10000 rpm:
5250 rpm
